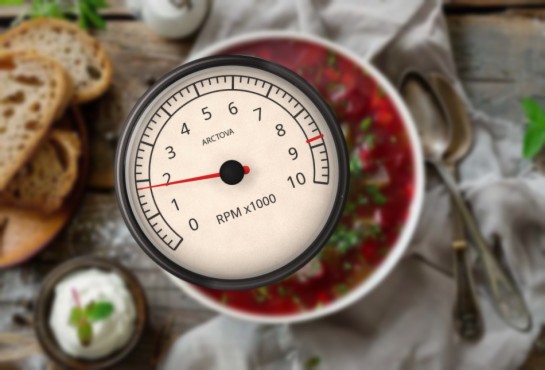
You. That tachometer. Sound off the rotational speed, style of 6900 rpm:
1800 rpm
